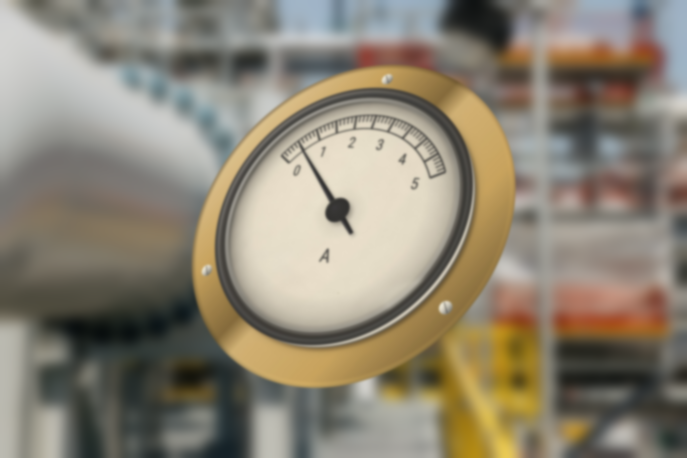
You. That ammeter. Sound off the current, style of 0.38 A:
0.5 A
